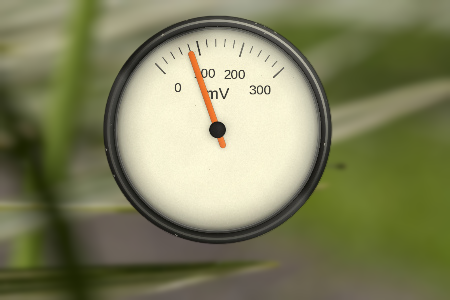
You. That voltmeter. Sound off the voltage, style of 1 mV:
80 mV
